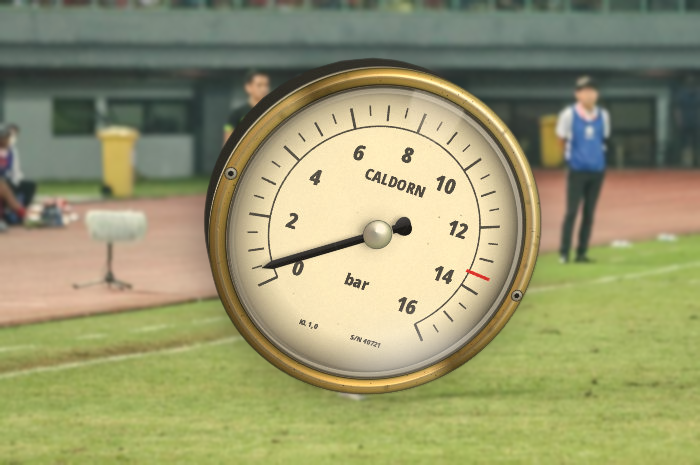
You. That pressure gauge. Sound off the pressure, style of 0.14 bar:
0.5 bar
